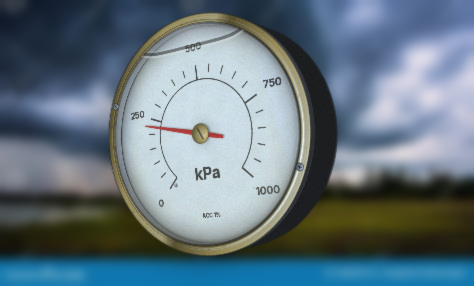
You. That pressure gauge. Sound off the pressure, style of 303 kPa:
225 kPa
